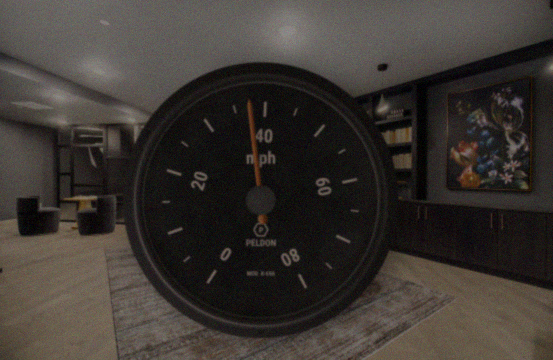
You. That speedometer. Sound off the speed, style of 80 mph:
37.5 mph
